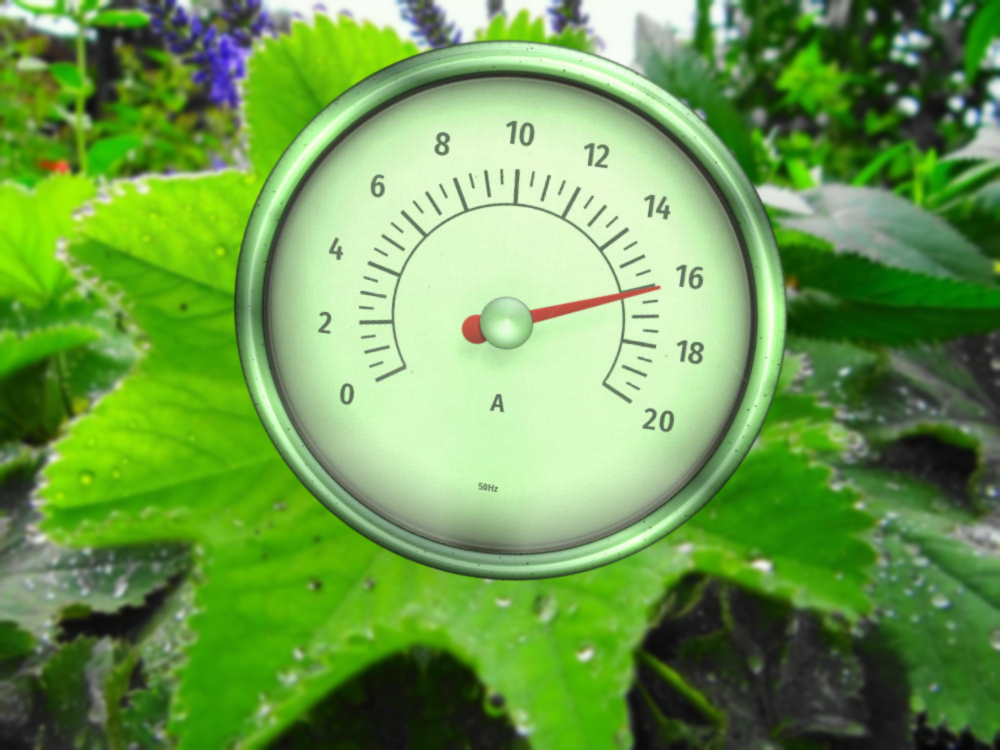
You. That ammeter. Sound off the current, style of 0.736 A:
16 A
